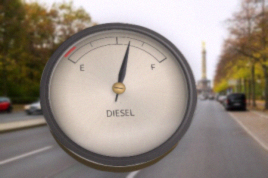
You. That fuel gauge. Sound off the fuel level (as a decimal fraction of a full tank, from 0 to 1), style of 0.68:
0.625
